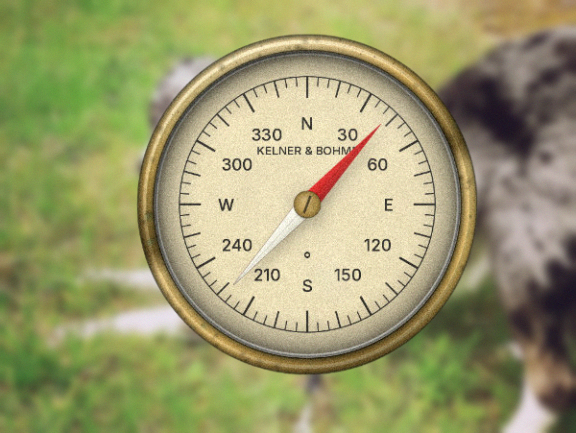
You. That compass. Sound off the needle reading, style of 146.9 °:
42.5 °
